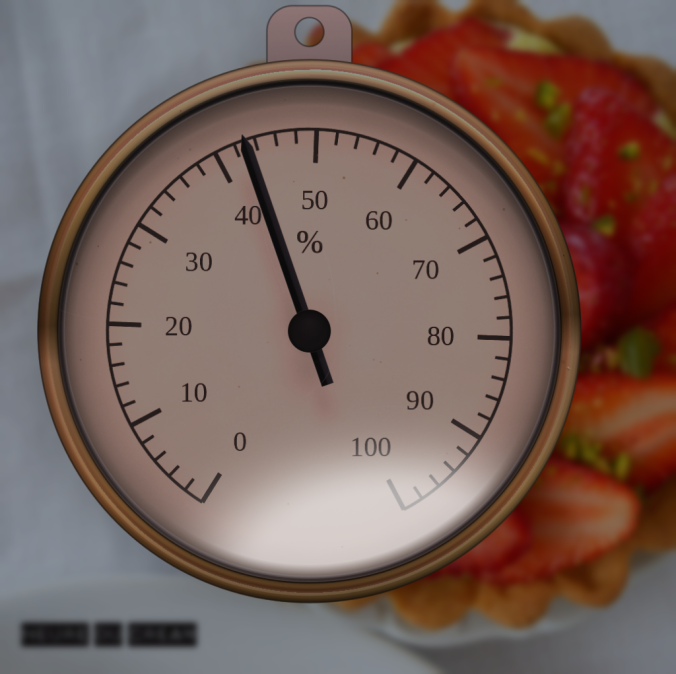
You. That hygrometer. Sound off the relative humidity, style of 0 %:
43 %
